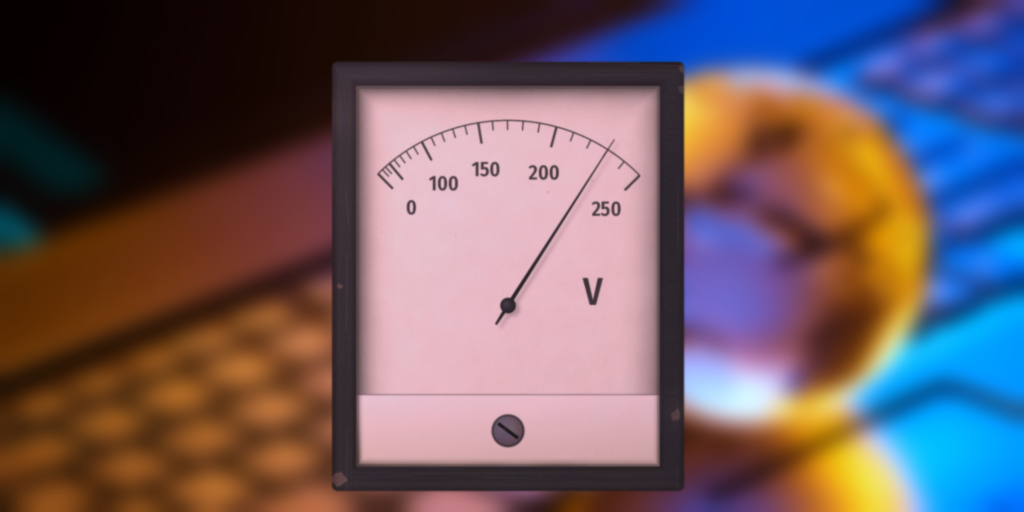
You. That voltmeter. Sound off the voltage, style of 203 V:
230 V
